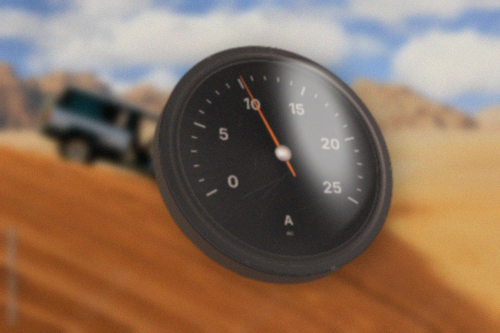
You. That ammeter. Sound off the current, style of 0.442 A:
10 A
